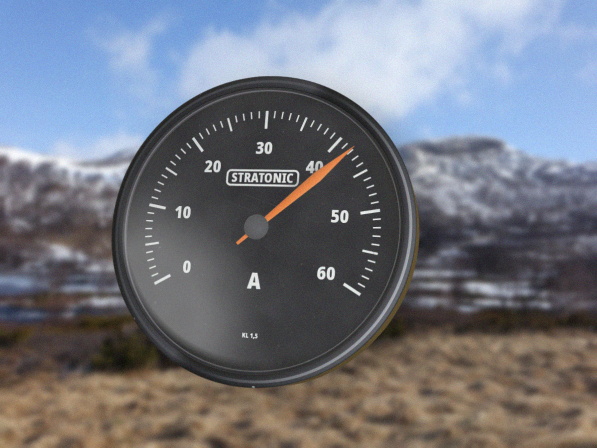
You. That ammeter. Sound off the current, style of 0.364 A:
42 A
